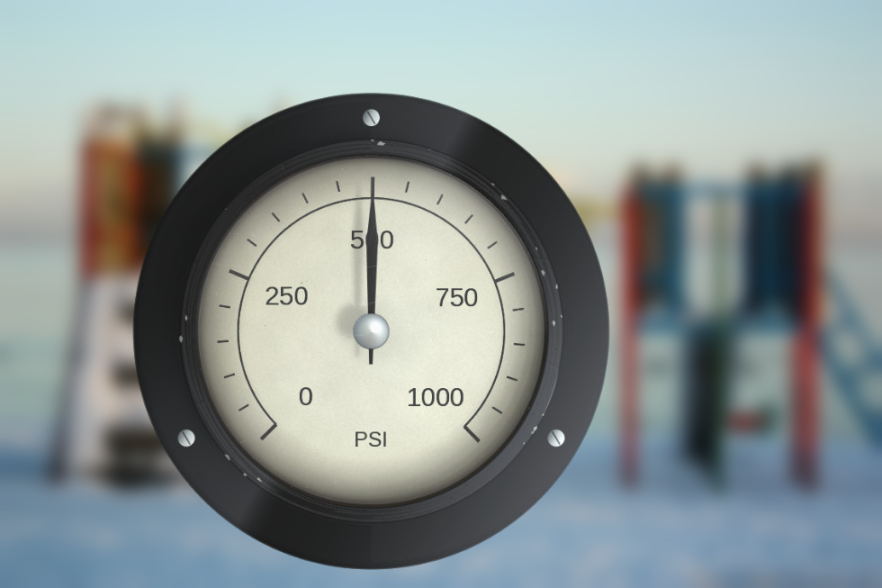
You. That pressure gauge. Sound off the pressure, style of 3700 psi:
500 psi
